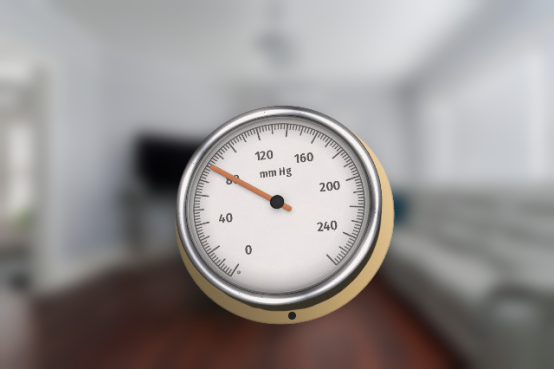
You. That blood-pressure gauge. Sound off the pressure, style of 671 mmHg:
80 mmHg
